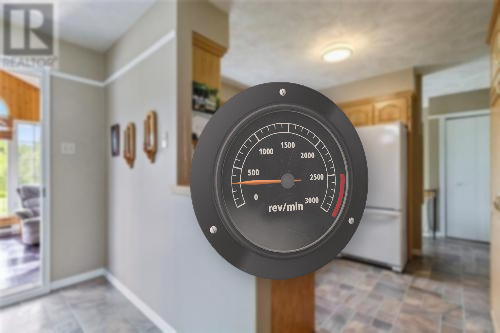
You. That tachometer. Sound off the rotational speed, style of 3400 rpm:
300 rpm
